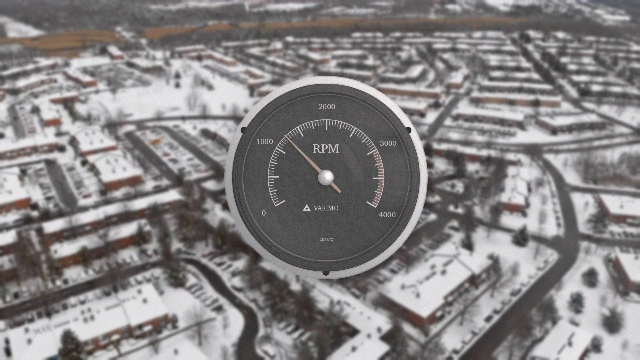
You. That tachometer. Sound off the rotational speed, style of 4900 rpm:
1250 rpm
